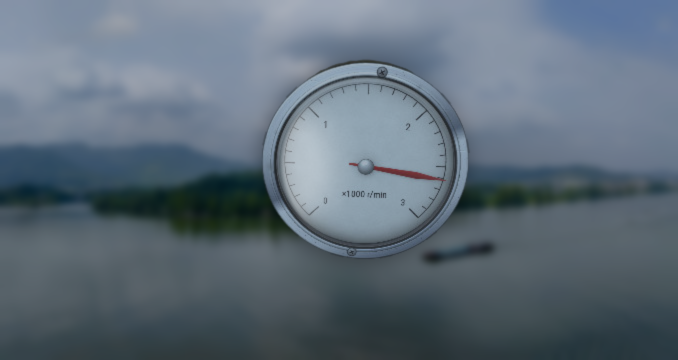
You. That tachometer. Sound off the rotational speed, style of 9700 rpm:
2600 rpm
